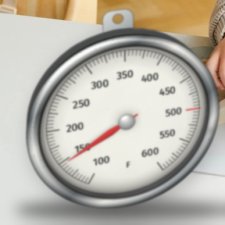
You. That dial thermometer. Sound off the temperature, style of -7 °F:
150 °F
